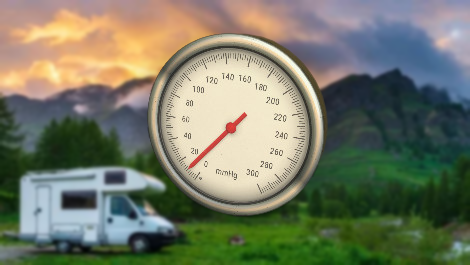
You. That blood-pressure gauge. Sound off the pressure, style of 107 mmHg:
10 mmHg
